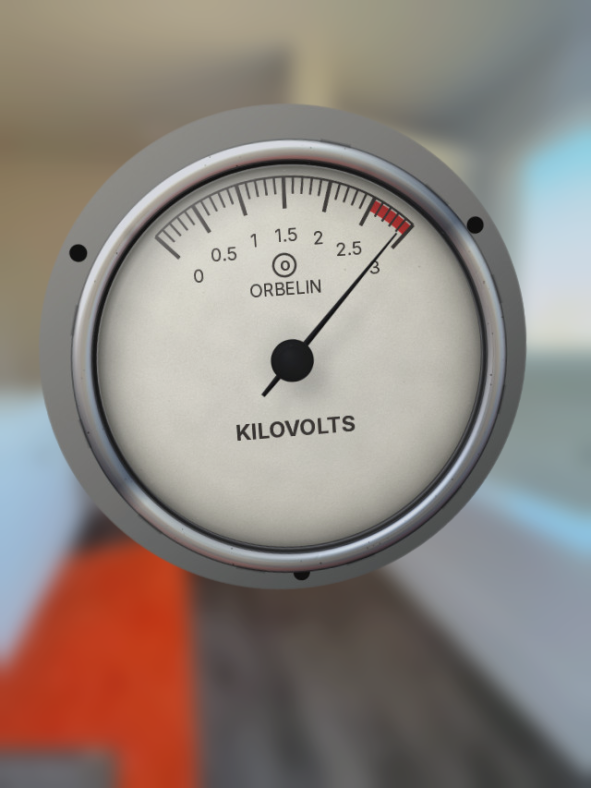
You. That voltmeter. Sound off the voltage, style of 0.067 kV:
2.9 kV
